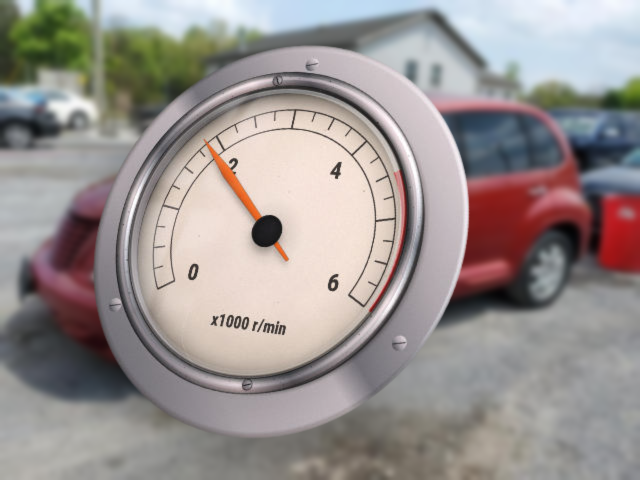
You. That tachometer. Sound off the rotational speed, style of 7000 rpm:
1875 rpm
